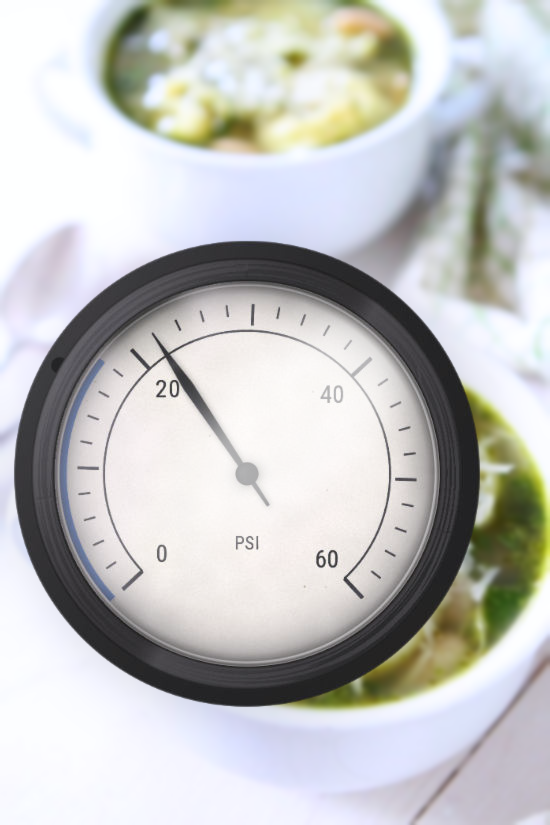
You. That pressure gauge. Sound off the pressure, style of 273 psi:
22 psi
